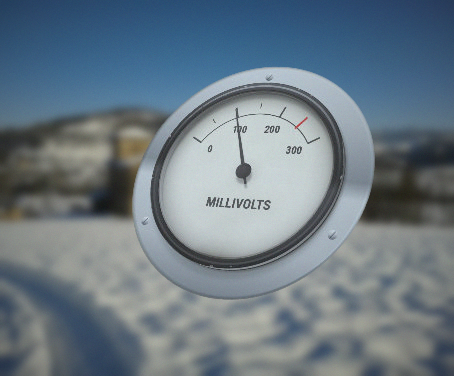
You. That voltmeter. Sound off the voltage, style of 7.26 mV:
100 mV
